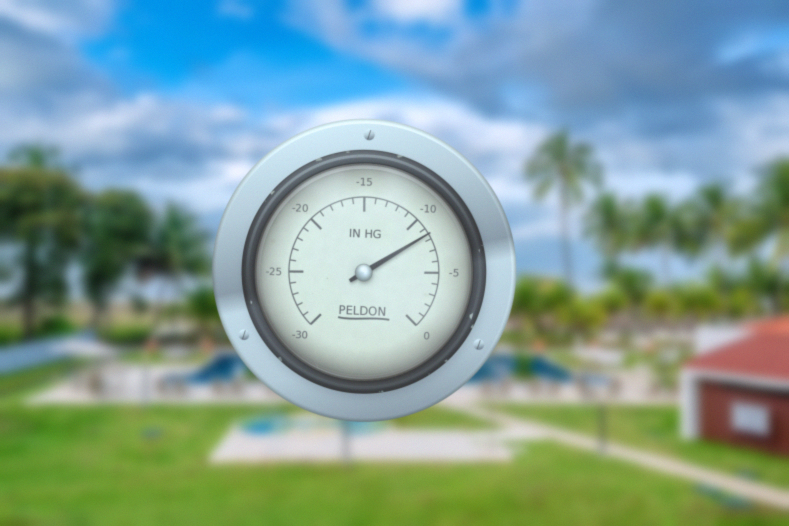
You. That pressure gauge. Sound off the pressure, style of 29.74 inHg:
-8.5 inHg
